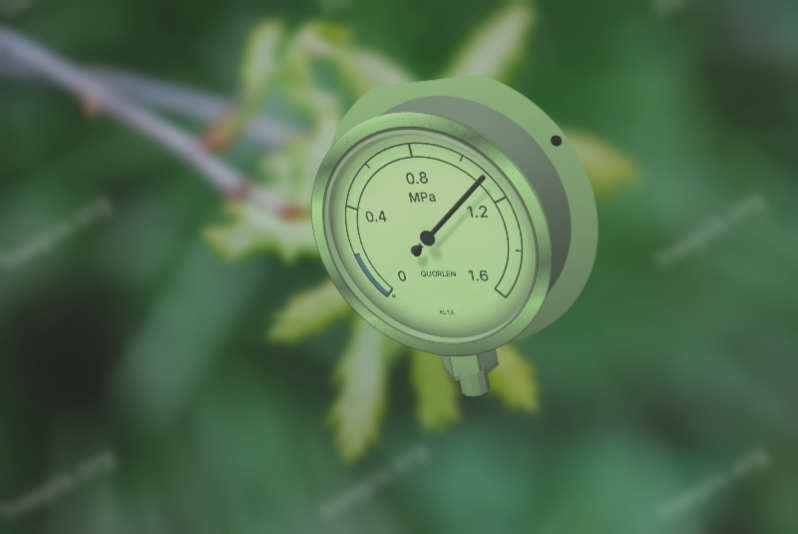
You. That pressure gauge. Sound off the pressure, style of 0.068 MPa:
1.1 MPa
